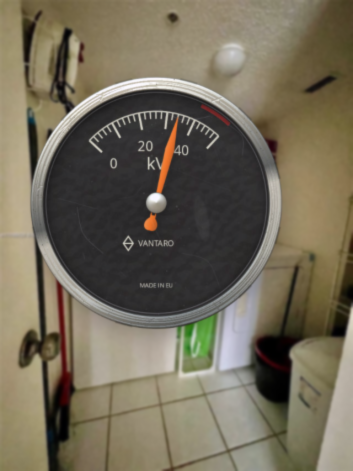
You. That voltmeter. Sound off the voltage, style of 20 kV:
34 kV
